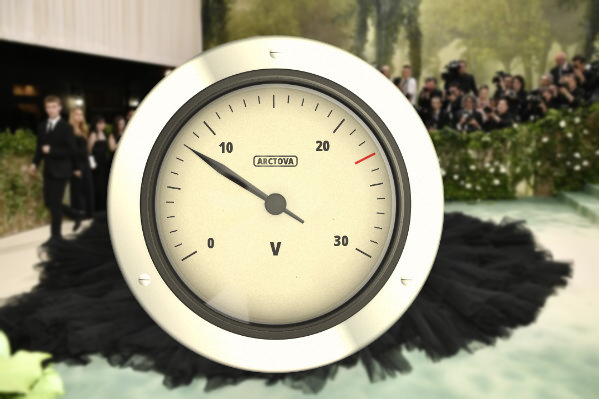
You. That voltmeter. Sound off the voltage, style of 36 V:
8 V
